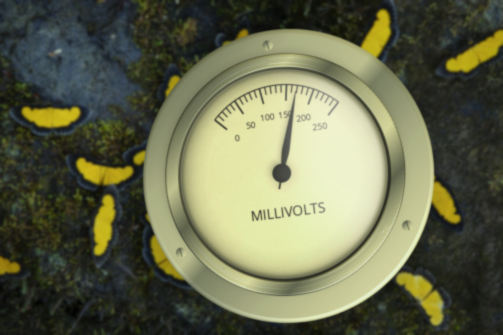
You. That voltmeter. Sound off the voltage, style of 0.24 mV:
170 mV
